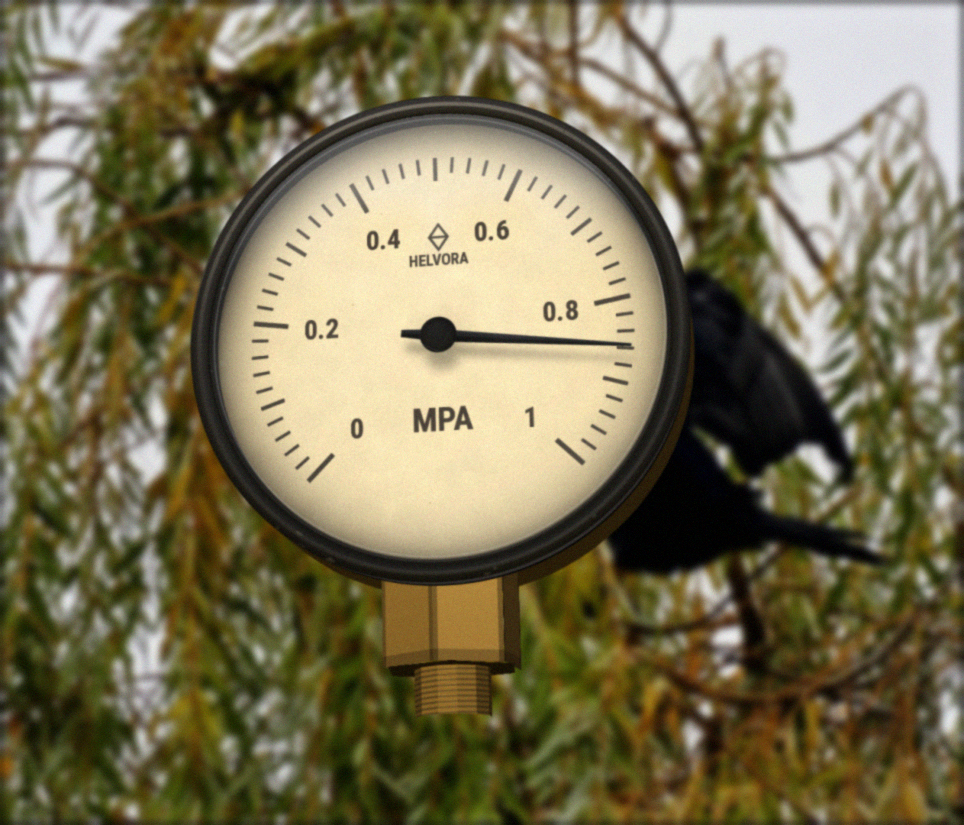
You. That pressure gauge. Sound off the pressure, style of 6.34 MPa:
0.86 MPa
